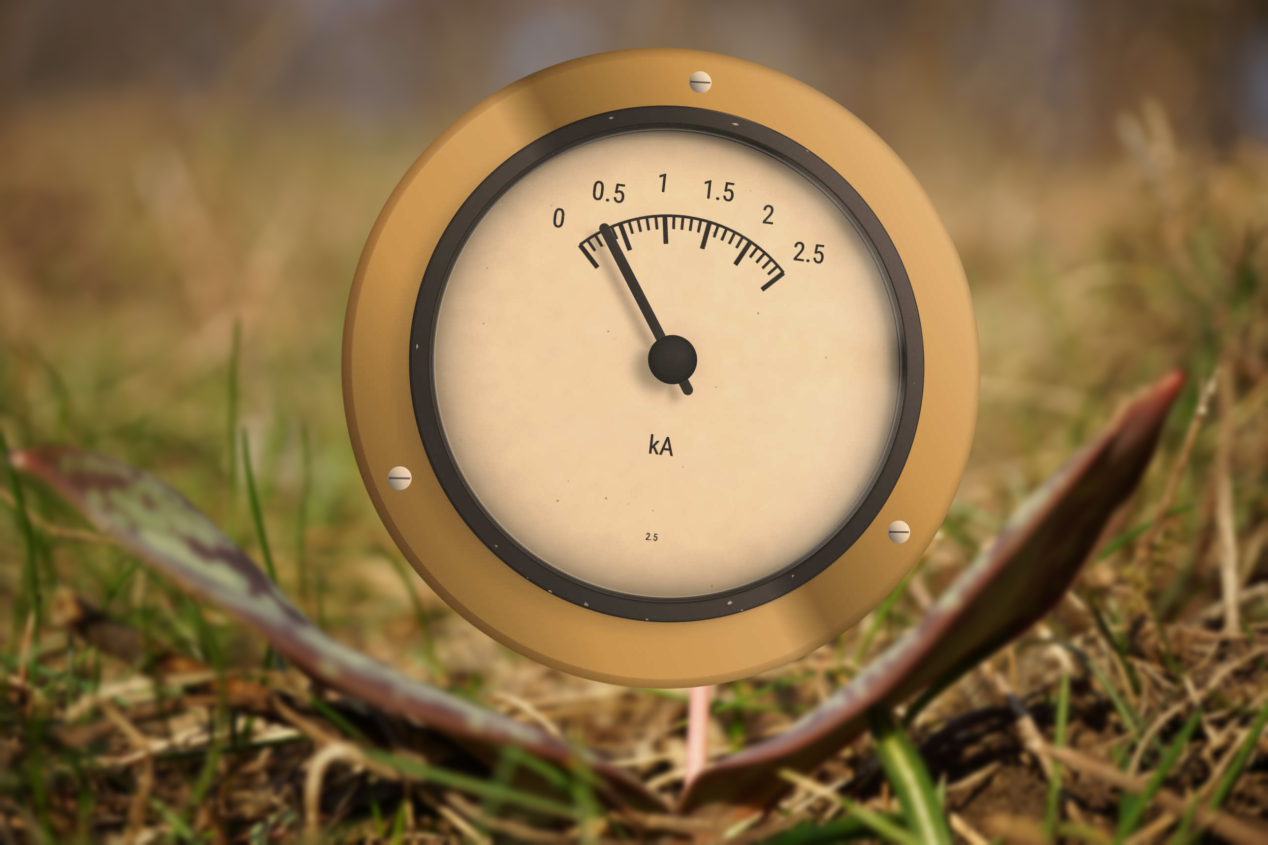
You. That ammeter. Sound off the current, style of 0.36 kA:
0.3 kA
